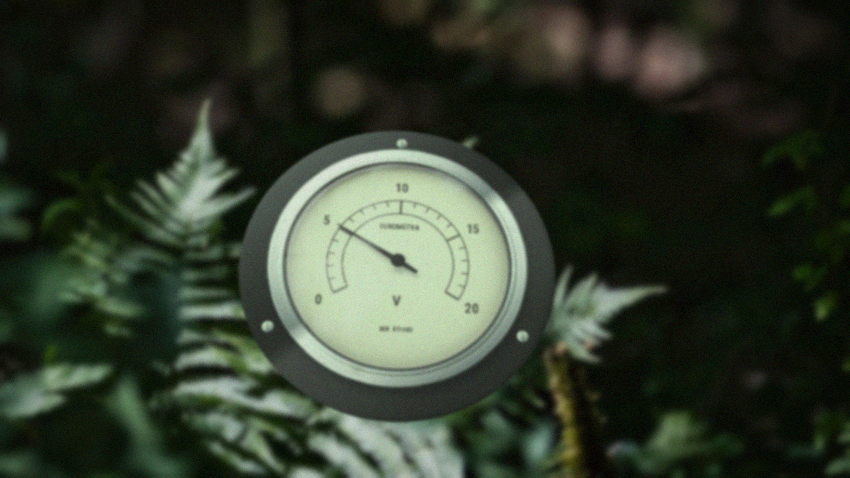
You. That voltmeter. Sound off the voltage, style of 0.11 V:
5 V
